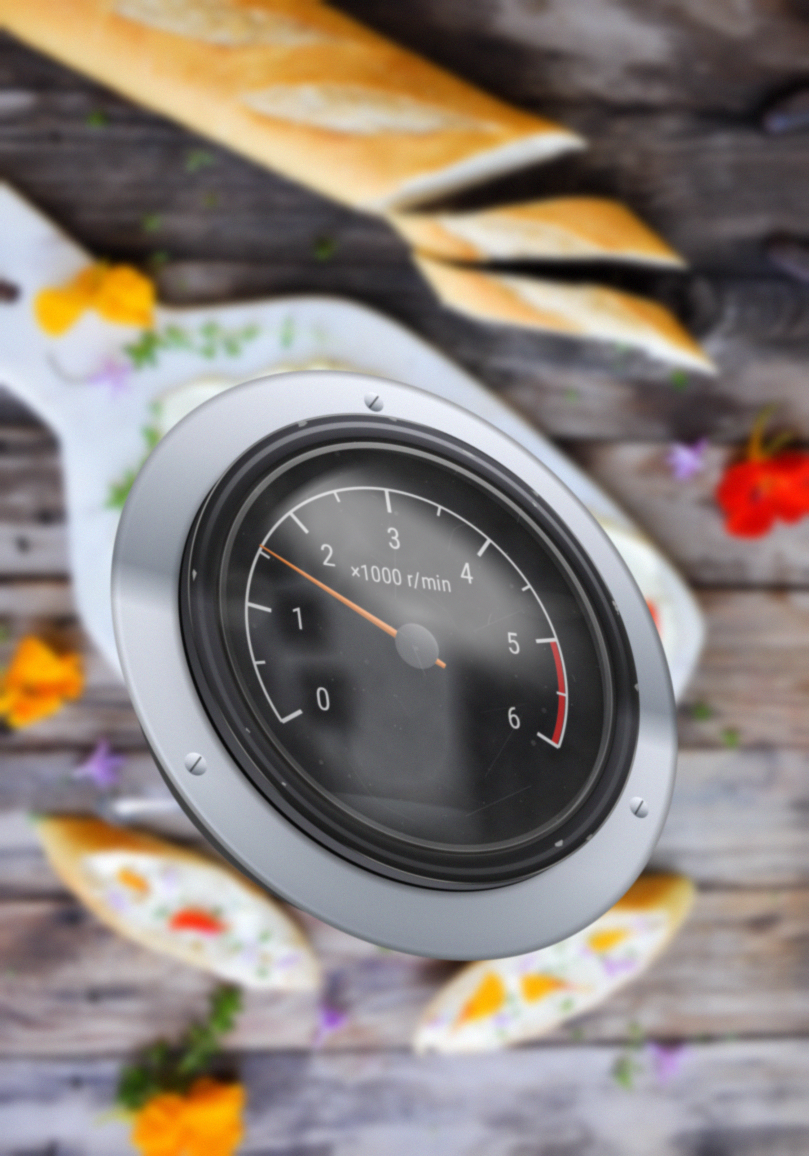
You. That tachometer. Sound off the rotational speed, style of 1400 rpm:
1500 rpm
